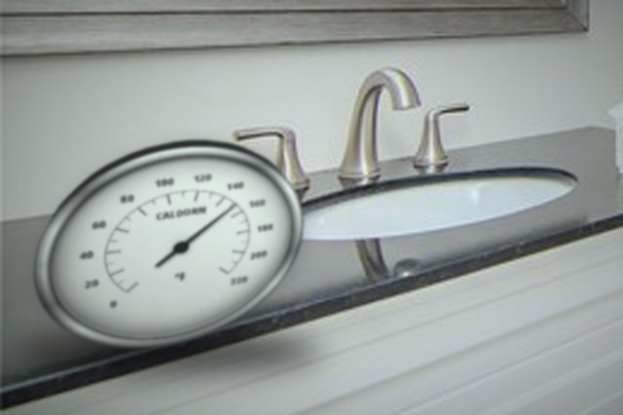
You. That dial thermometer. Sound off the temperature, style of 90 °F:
150 °F
